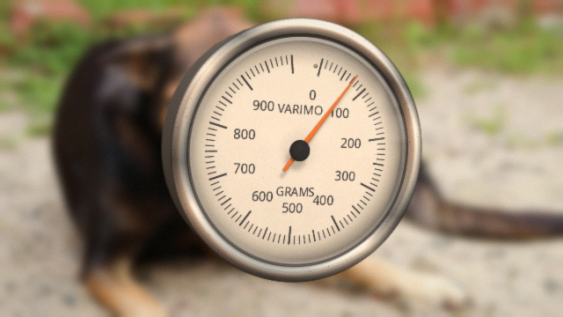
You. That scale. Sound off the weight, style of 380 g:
70 g
